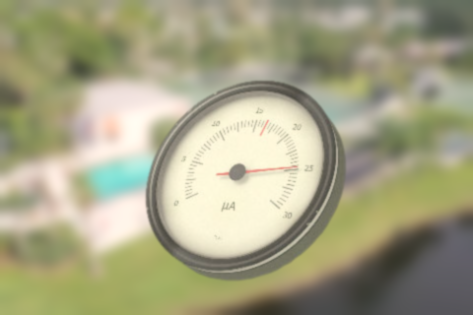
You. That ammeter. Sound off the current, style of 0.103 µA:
25 µA
